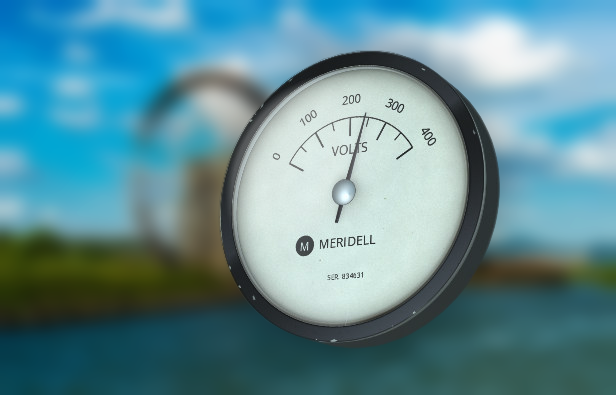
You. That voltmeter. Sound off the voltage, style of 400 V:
250 V
